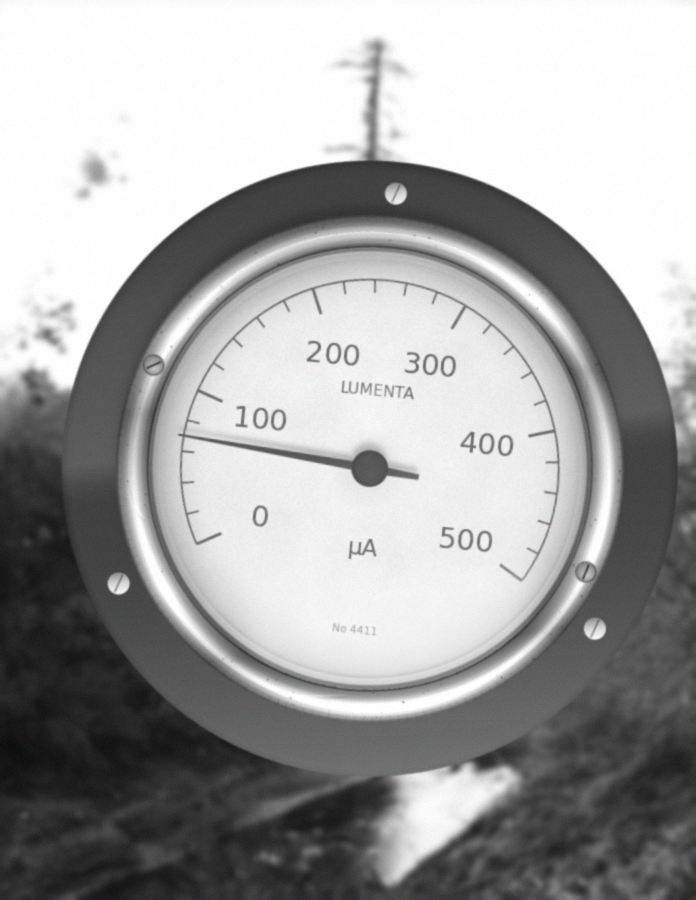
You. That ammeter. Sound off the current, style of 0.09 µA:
70 µA
